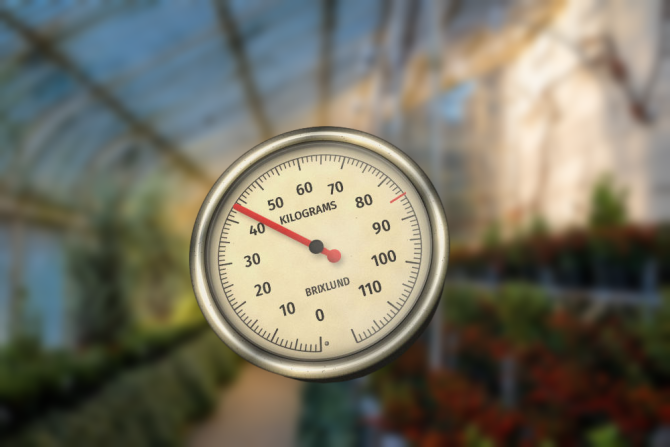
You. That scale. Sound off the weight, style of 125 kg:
43 kg
